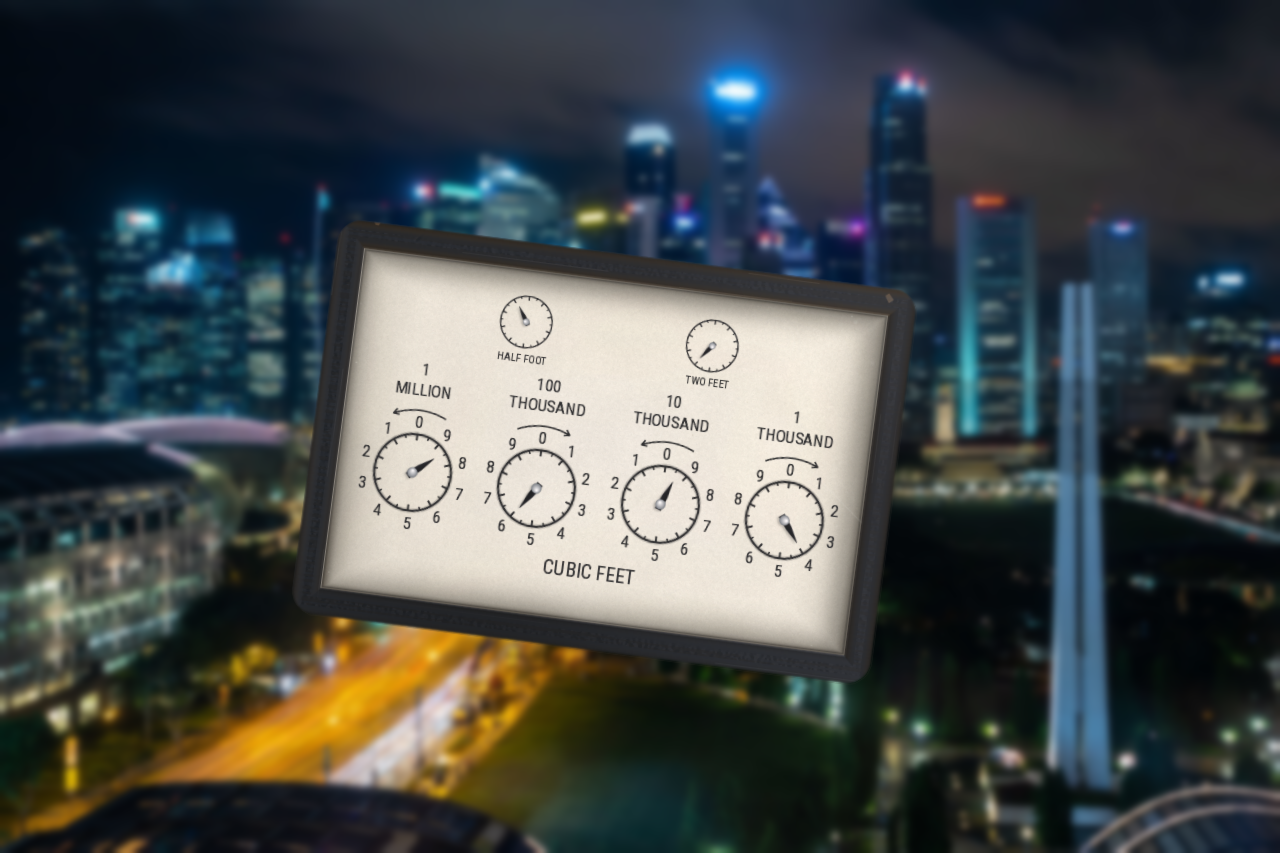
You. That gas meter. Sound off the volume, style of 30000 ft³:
859400 ft³
